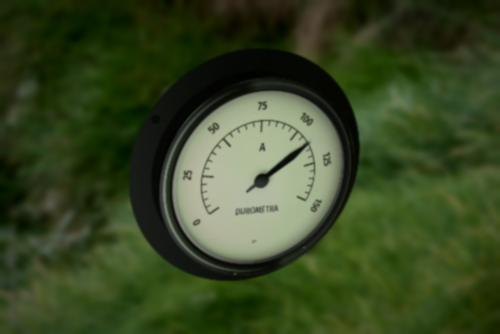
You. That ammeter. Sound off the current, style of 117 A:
110 A
